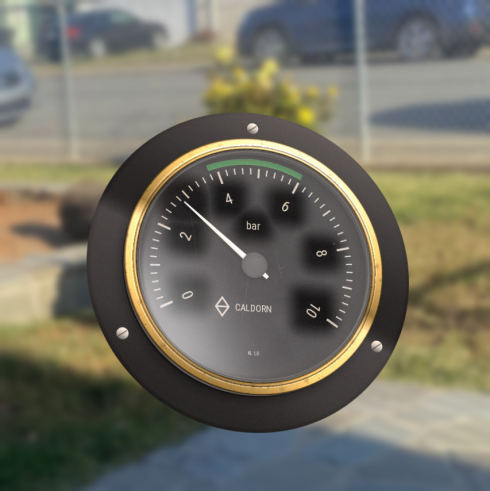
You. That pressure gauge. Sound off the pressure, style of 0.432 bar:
2.8 bar
